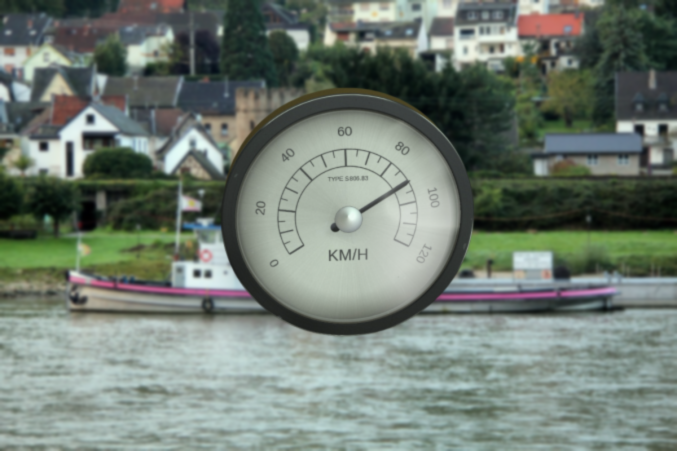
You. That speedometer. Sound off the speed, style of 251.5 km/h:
90 km/h
